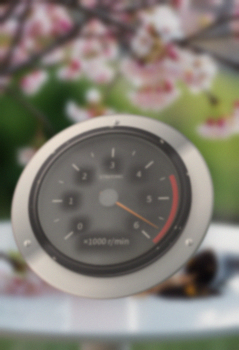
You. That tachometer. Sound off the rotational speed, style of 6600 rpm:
5750 rpm
